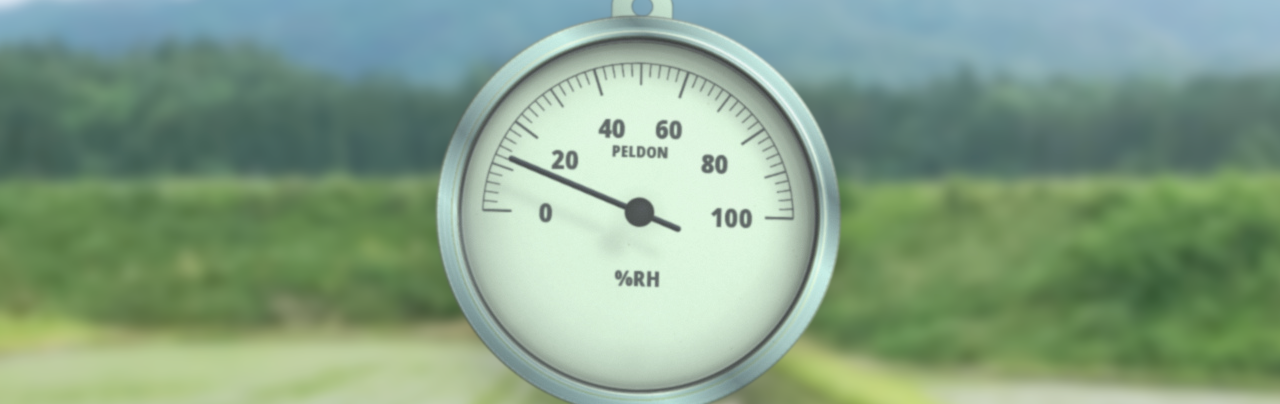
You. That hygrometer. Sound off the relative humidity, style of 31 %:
12 %
